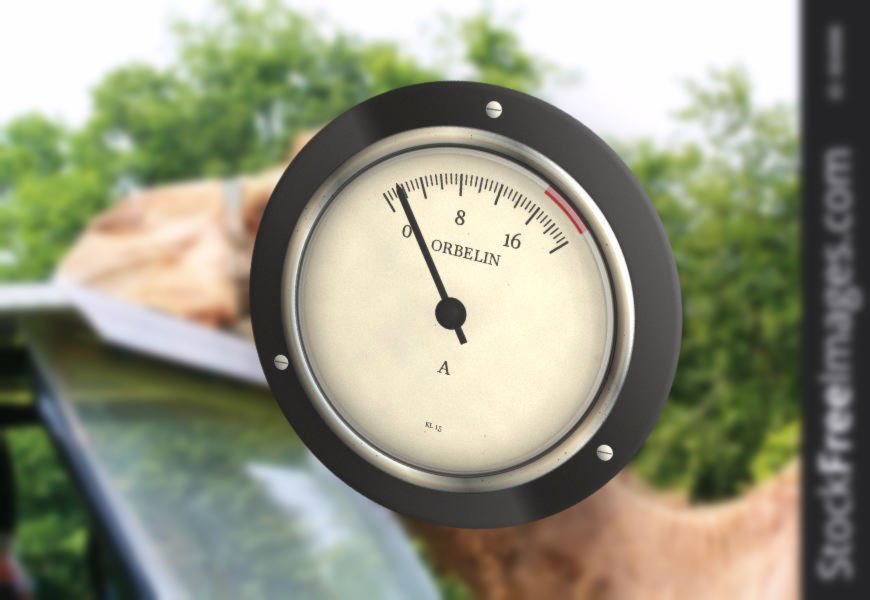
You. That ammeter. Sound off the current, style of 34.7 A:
2 A
